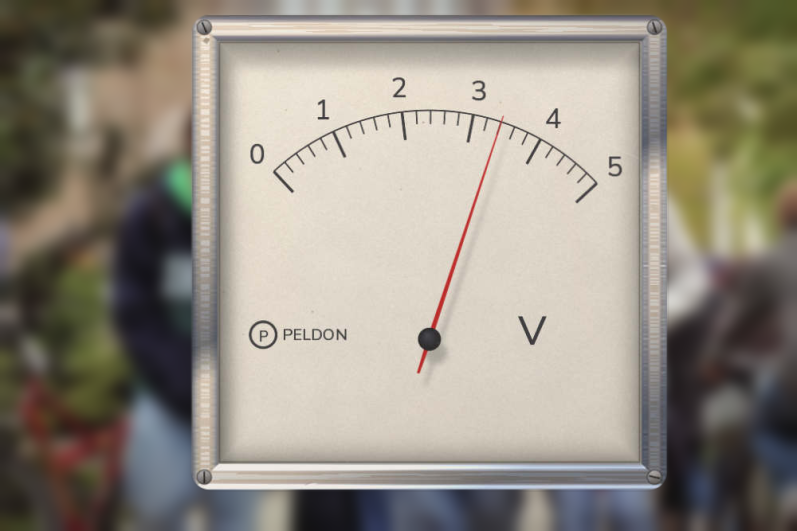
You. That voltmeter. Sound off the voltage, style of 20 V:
3.4 V
